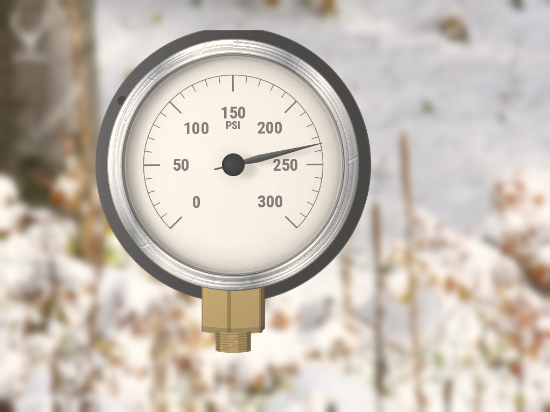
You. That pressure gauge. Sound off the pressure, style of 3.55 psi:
235 psi
